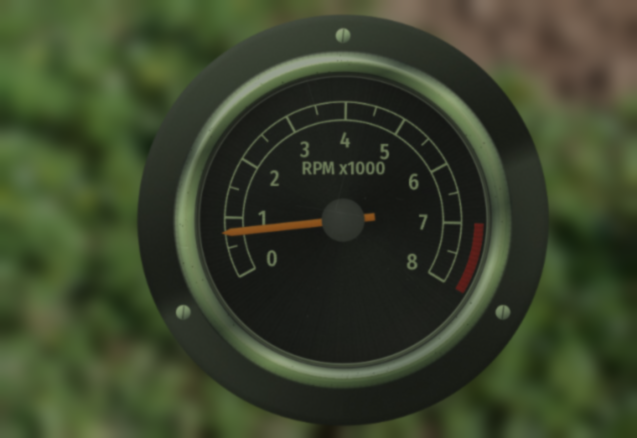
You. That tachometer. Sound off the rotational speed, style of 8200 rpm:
750 rpm
